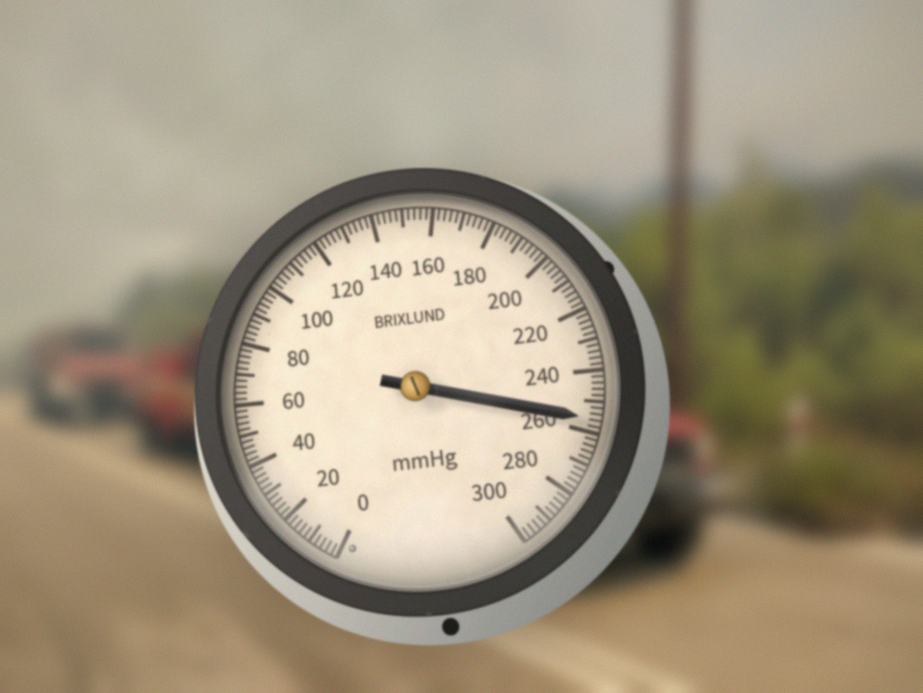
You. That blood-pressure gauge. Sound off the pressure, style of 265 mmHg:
256 mmHg
